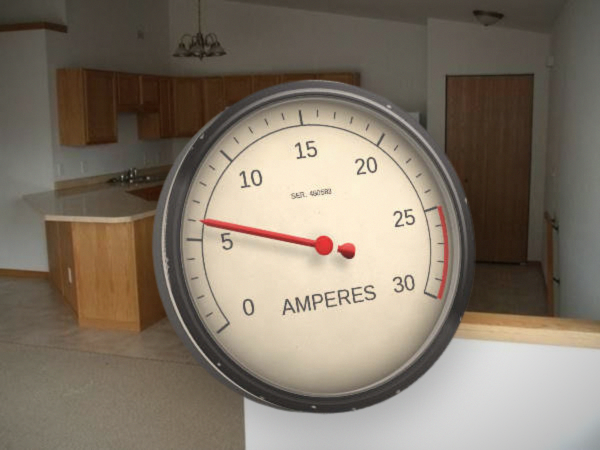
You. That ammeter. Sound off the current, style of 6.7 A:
6 A
